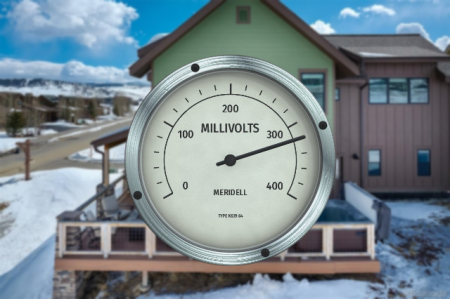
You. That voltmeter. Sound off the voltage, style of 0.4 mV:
320 mV
